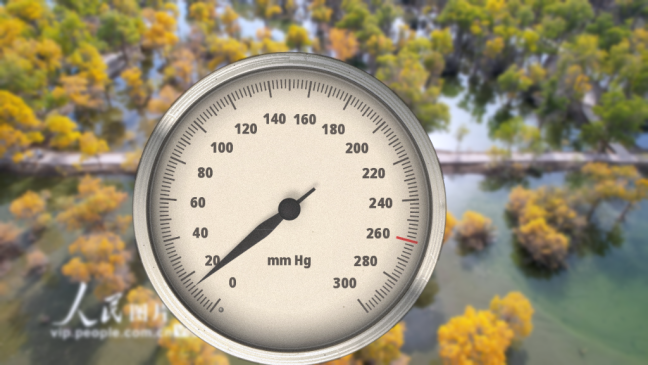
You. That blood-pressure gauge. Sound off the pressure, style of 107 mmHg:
14 mmHg
